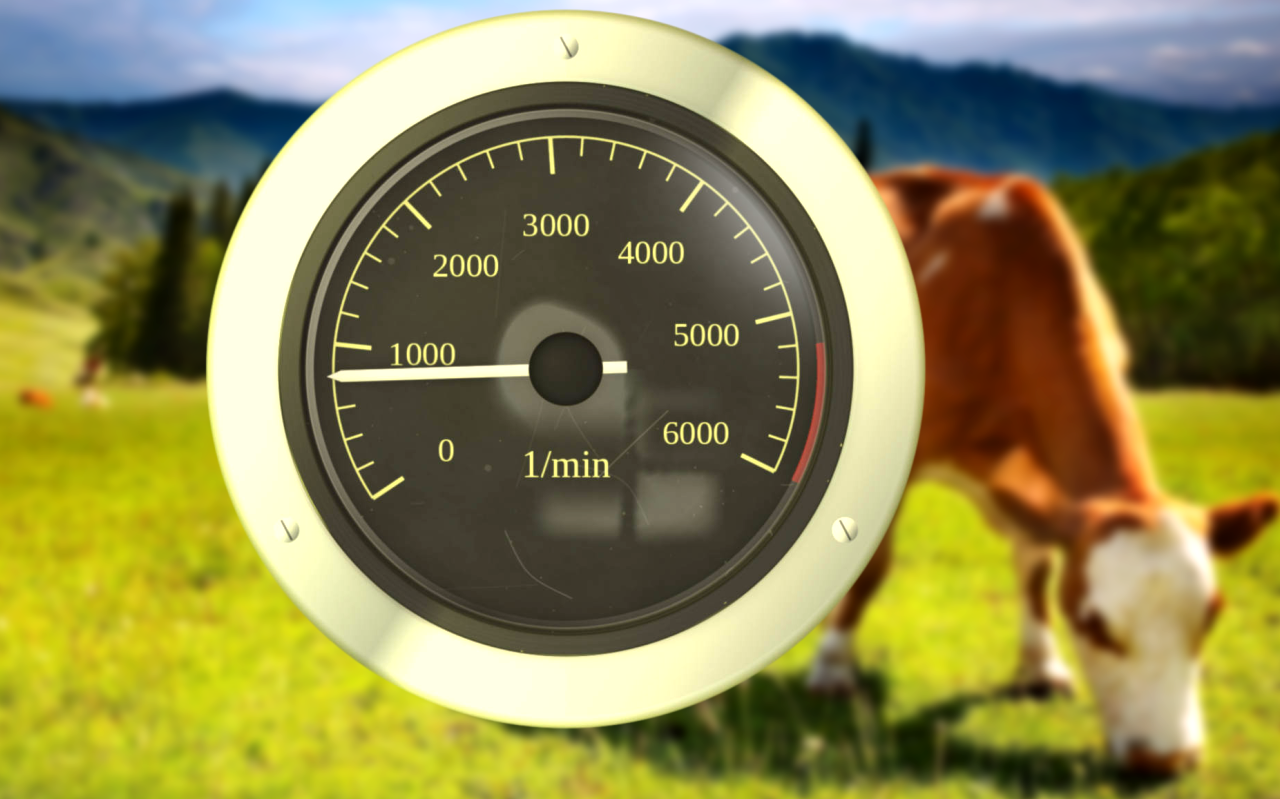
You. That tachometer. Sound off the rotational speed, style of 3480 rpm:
800 rpm
